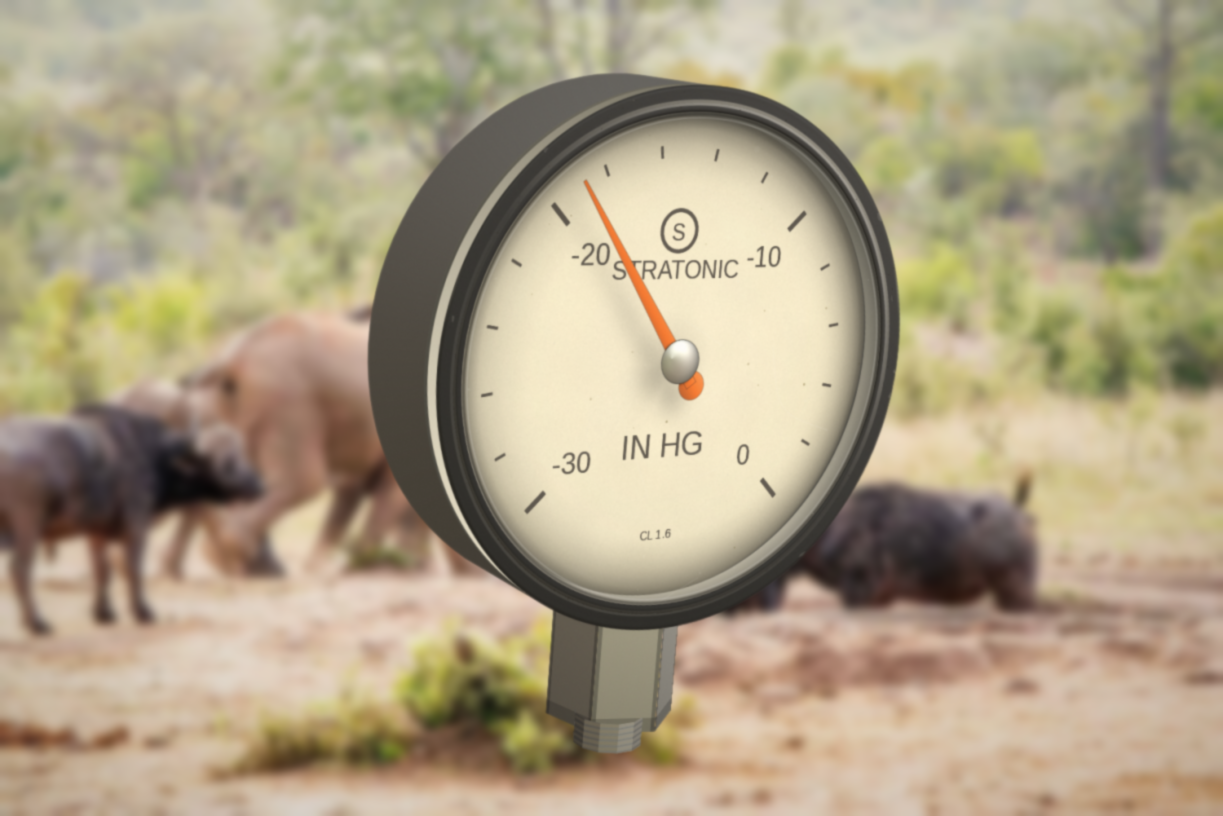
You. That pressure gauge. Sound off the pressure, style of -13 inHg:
-19 inHg
